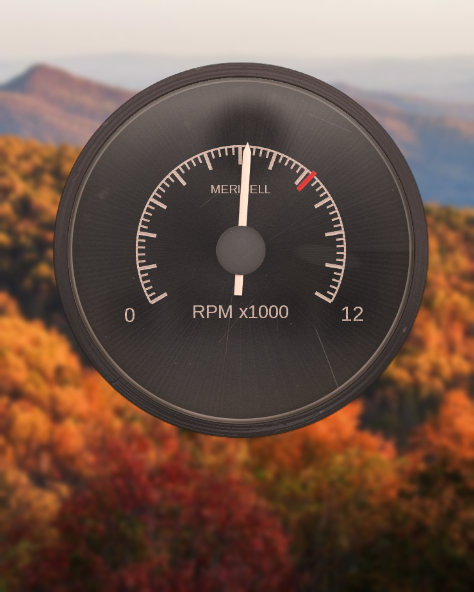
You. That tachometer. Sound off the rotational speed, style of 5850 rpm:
6200 rpm
